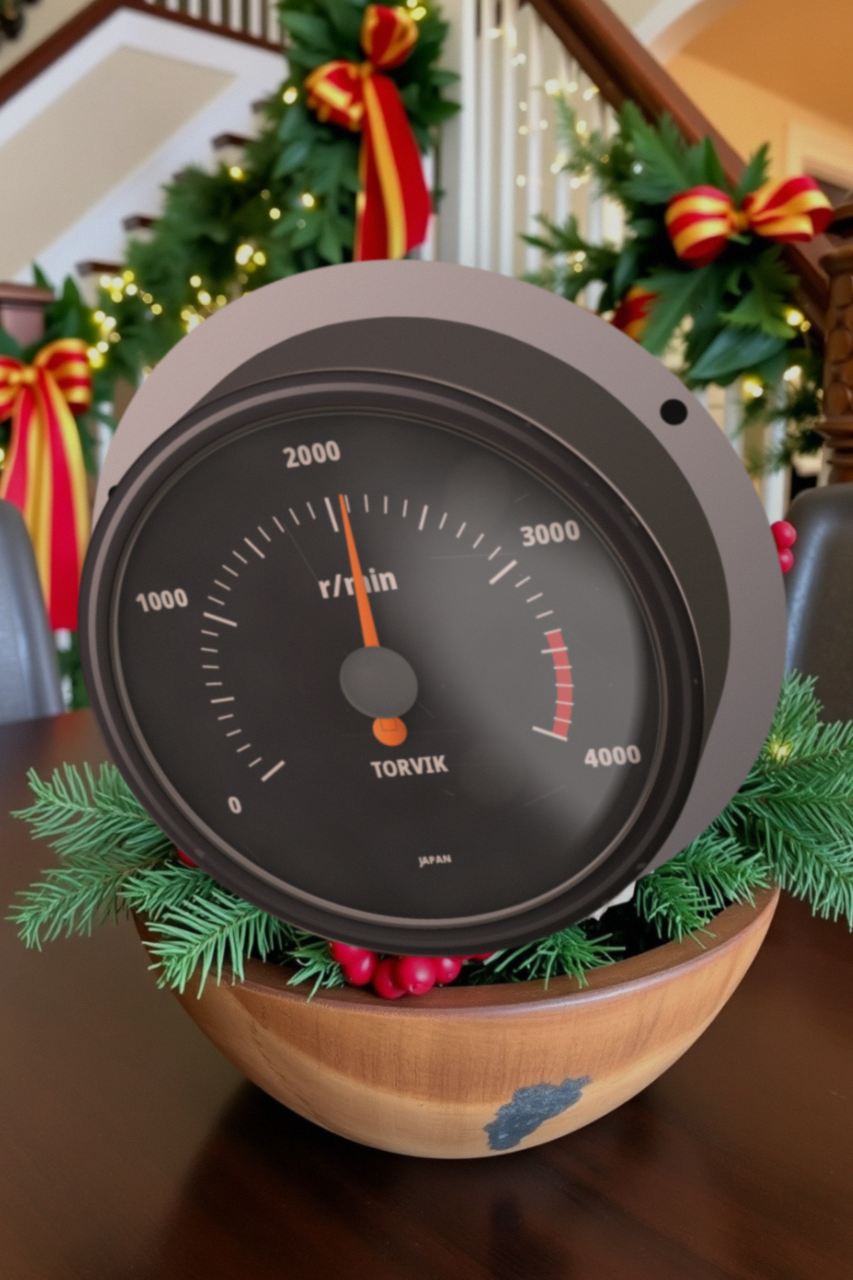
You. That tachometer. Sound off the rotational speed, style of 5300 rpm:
2100 rpm
